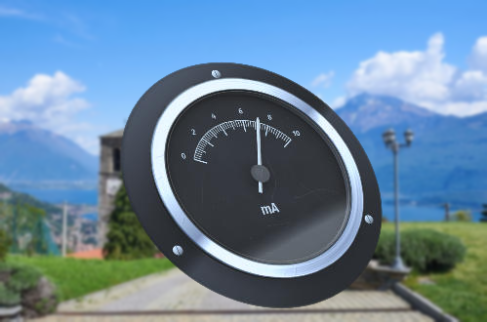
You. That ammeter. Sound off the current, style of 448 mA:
7 mA
